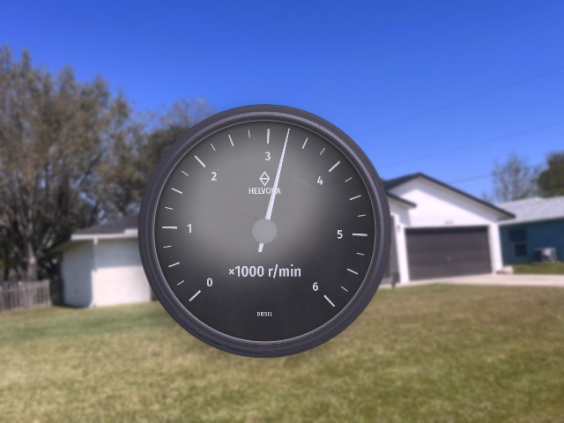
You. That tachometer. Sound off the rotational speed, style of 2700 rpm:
3250 rpm
